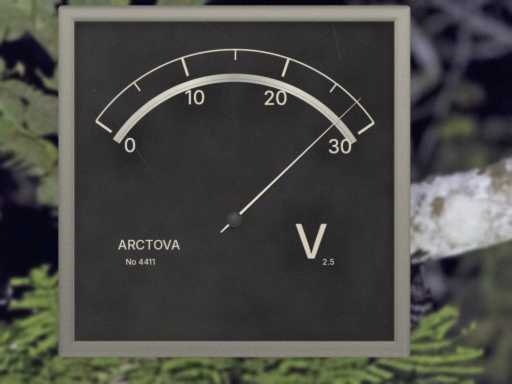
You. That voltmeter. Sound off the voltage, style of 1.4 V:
27.5 V
